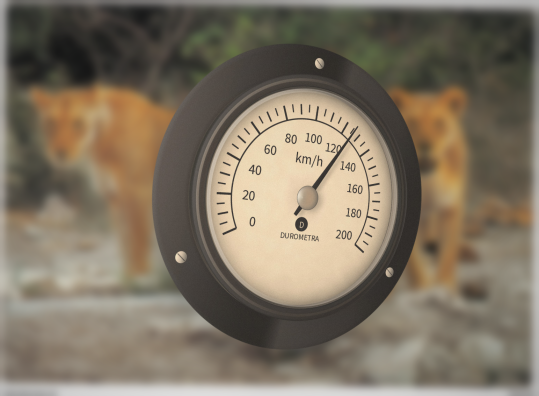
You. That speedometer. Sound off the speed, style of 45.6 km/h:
125 km/h
